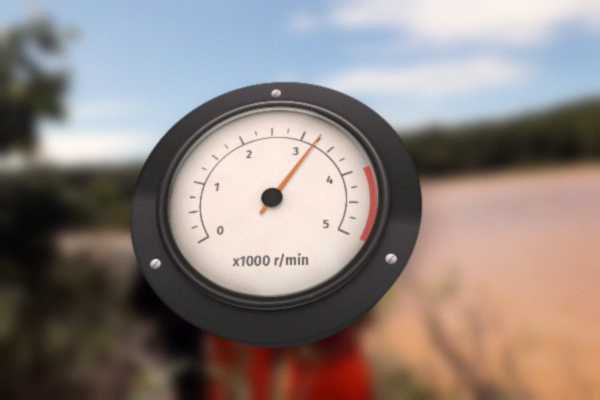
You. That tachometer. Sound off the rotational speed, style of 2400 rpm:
3250 rpm
